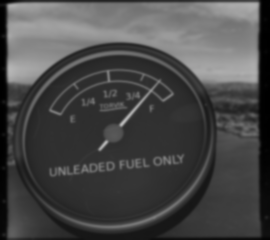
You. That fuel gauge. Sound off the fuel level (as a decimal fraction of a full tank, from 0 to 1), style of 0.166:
0.875
